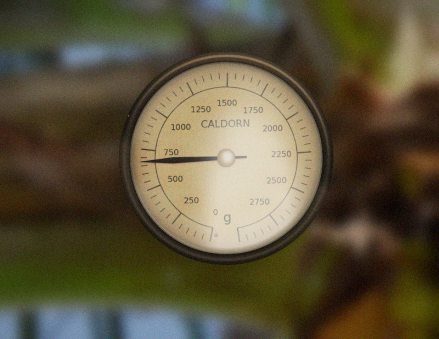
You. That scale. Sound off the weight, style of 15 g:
675 g
